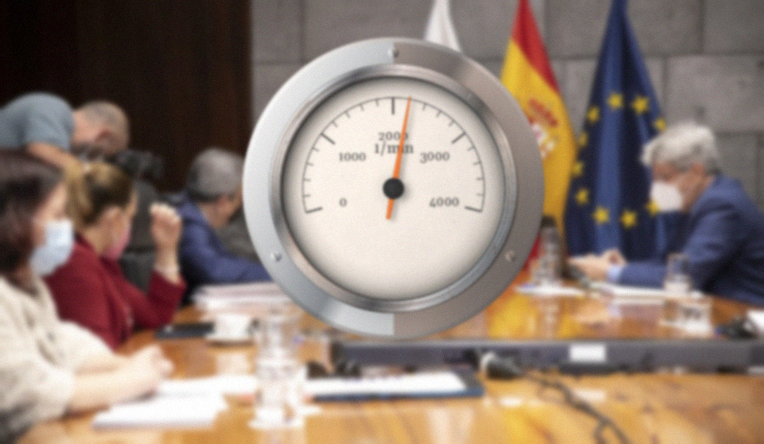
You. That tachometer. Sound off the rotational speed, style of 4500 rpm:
2200 rpm
